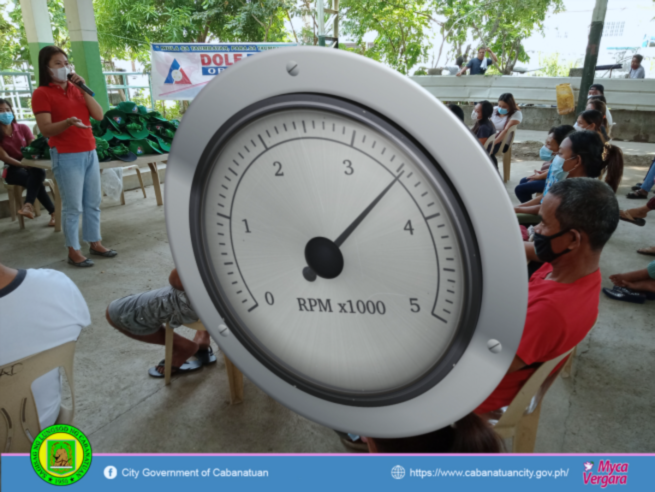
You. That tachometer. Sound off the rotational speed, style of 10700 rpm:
3550 rpm
